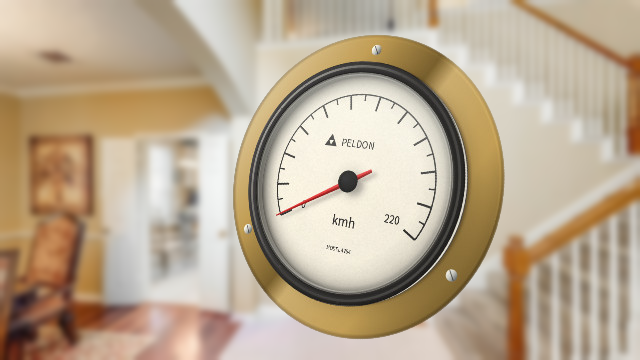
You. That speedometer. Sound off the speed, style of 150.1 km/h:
0 km/h
